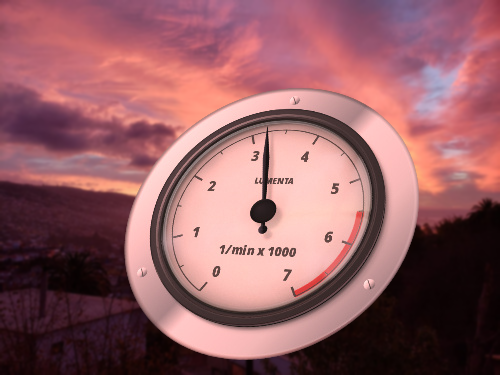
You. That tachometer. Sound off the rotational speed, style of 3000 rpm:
3250 rpm
